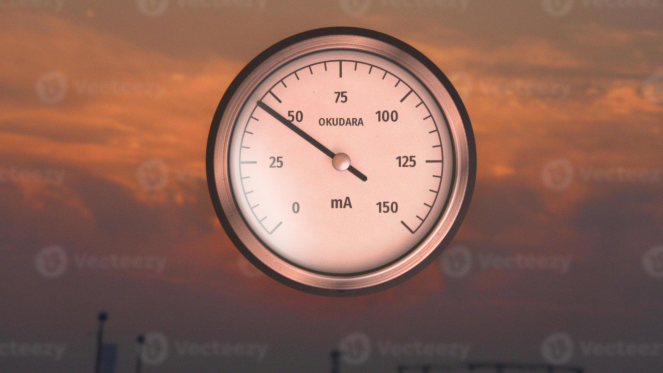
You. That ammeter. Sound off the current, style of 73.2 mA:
45 mA
